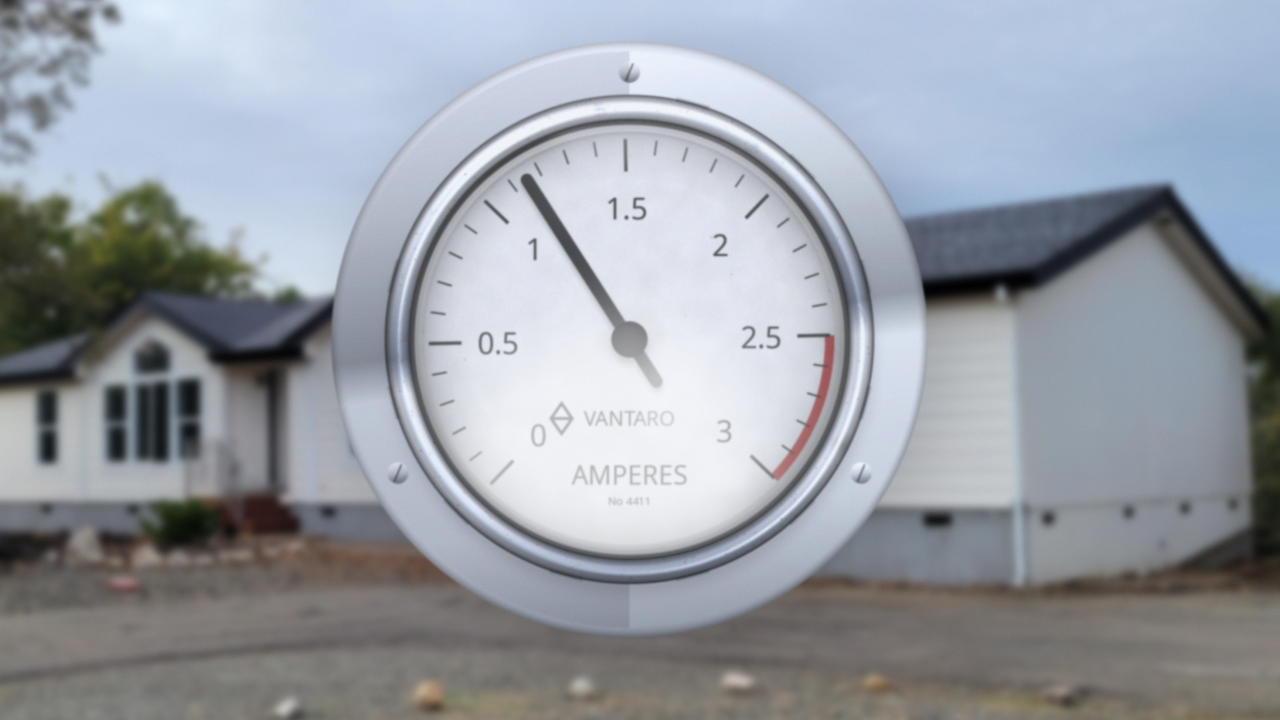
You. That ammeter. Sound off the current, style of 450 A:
1.15 A
